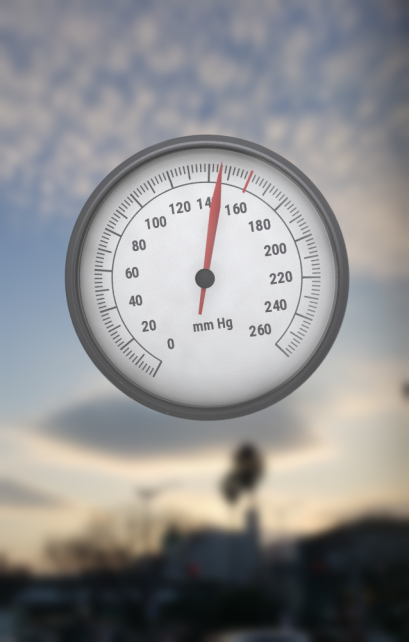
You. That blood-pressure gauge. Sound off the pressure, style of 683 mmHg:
146 mmHg
